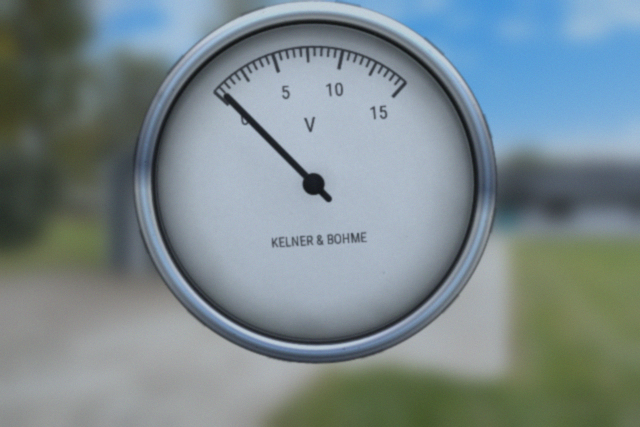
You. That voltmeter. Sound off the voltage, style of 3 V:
0.5 V
